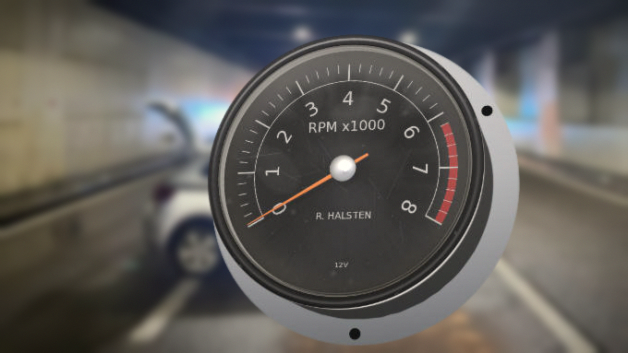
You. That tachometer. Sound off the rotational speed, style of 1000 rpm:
0 rpm
